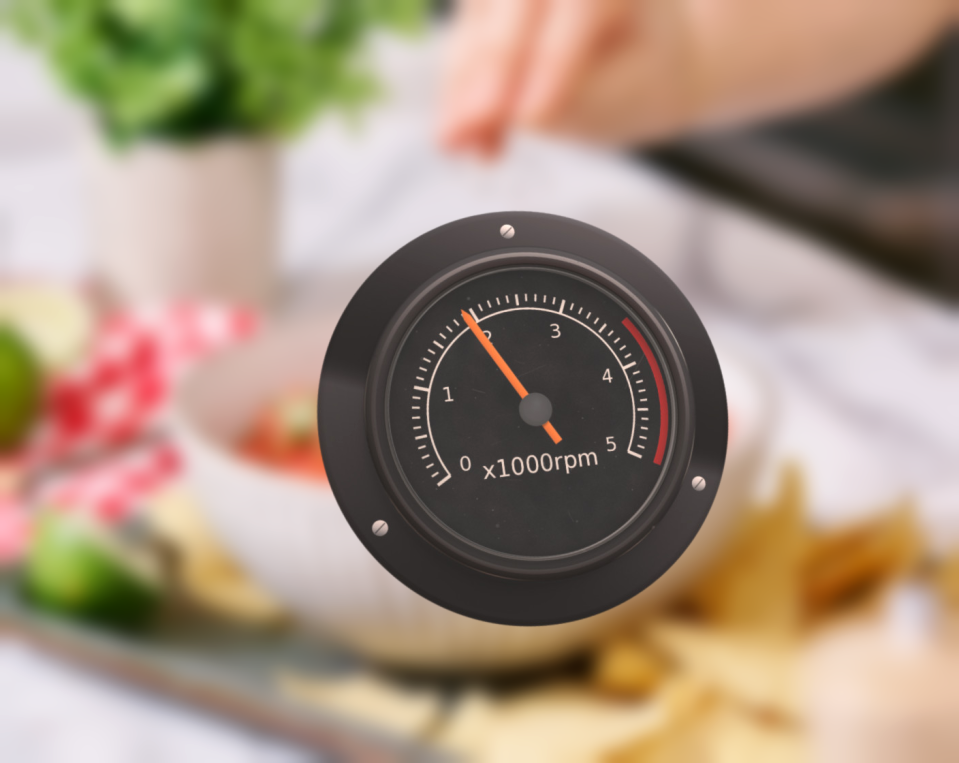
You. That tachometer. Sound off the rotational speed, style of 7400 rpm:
1900 rpm
